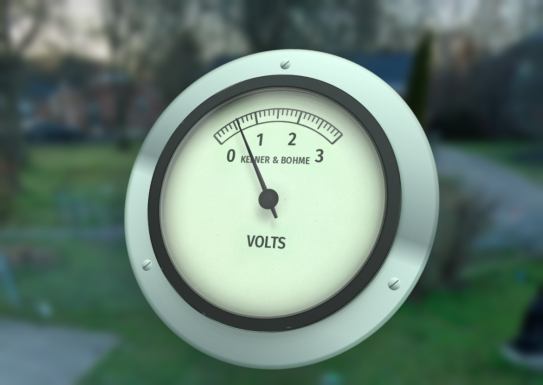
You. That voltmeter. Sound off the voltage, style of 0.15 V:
0.6 V
